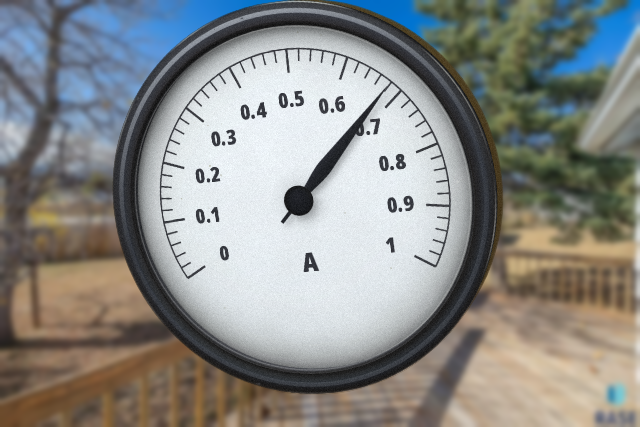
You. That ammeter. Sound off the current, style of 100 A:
0.68 A
